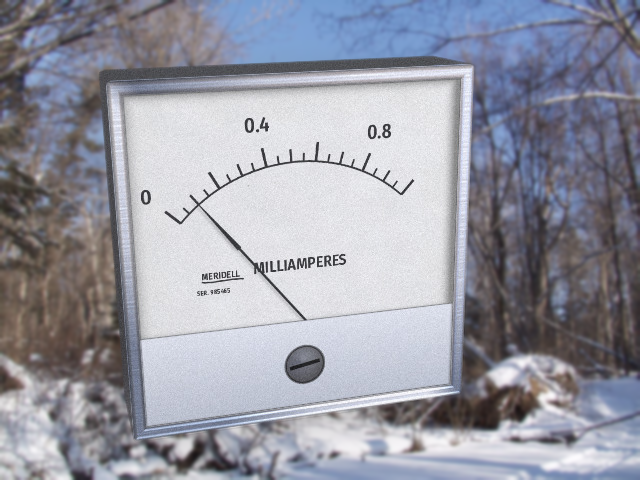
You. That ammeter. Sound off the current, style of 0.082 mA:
0.1 mA
